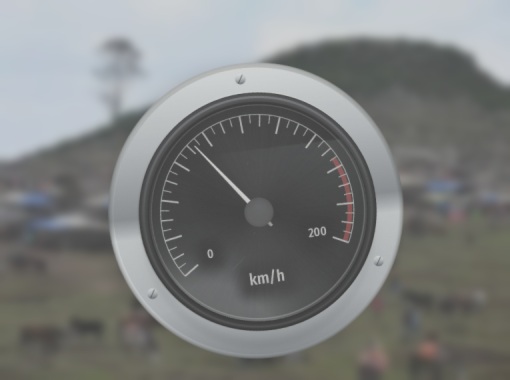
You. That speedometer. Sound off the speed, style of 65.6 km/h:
72.5 km/h
